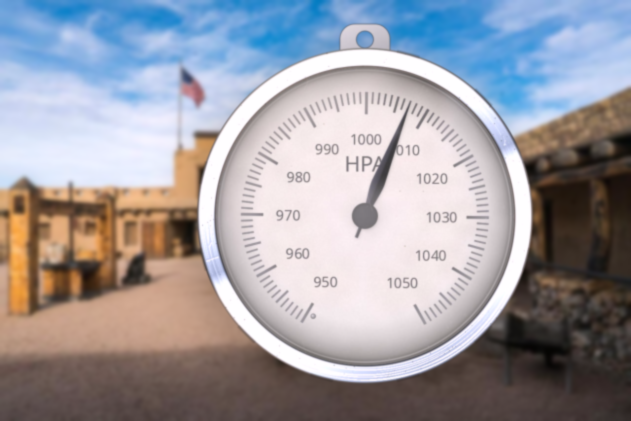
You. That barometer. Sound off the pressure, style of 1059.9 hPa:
1007 hPa
